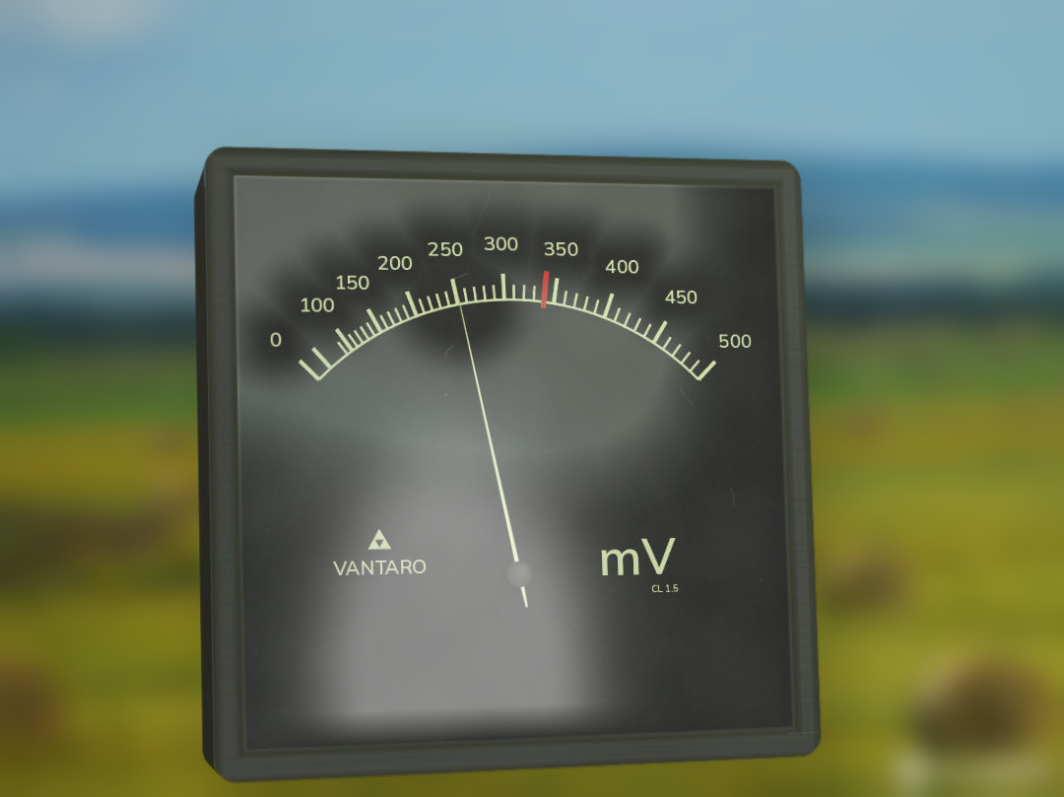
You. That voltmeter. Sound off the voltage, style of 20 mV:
250 mV
